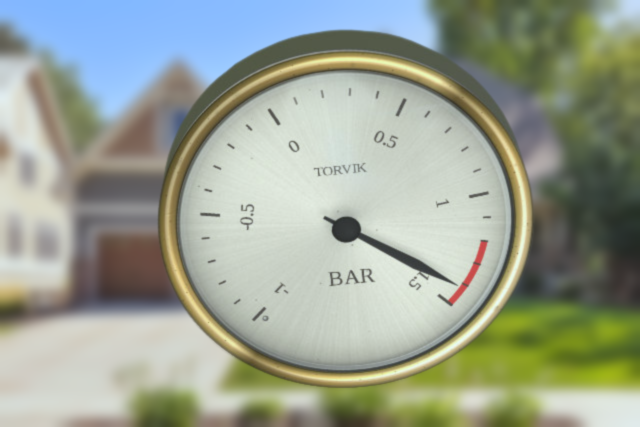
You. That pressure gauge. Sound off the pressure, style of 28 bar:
1.4 bar
